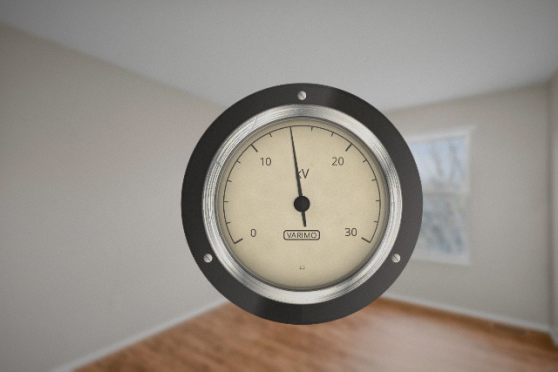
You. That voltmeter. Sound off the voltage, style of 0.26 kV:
14 kV
